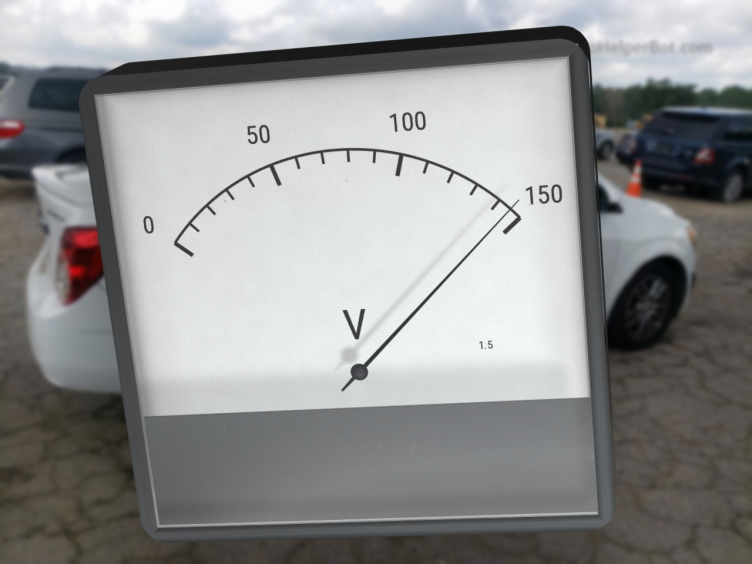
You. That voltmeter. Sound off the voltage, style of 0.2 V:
145 V
